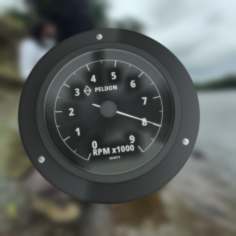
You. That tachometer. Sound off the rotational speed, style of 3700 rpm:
8000 rpm
